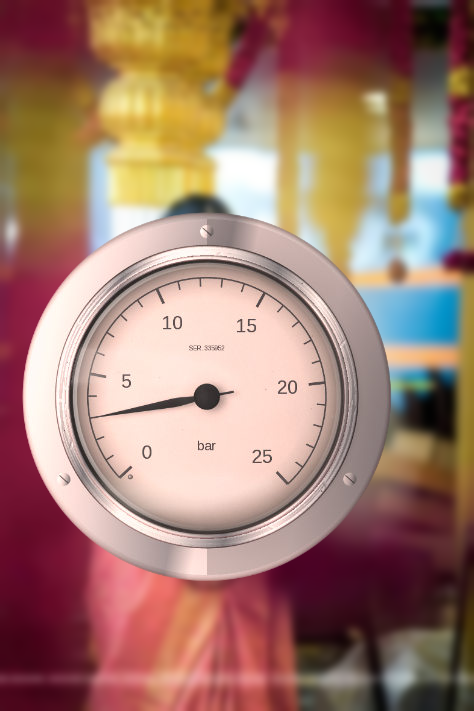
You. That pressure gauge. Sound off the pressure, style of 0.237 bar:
3 bar
